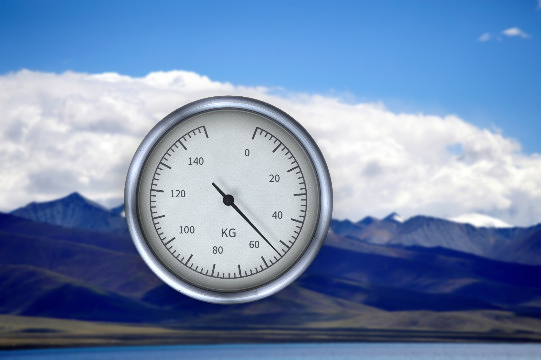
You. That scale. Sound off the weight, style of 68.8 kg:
54 kg
